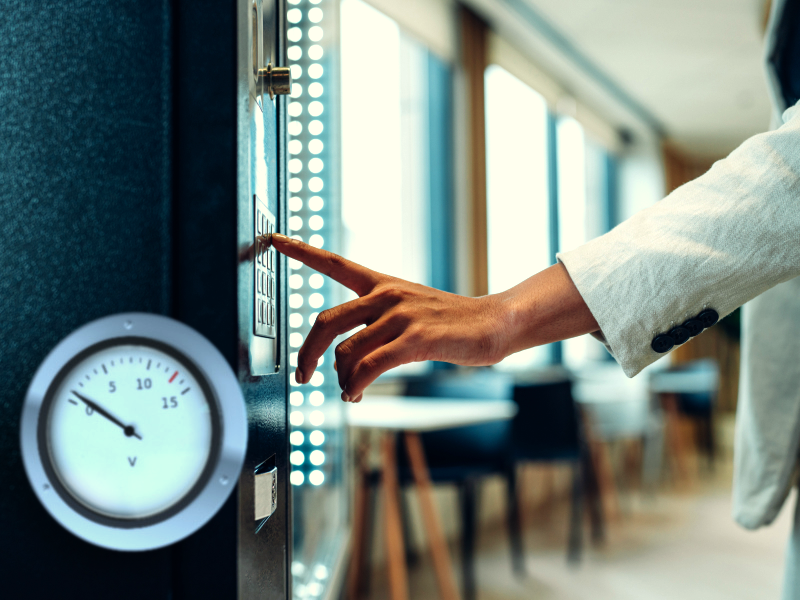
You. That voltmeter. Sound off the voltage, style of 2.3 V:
1 V
